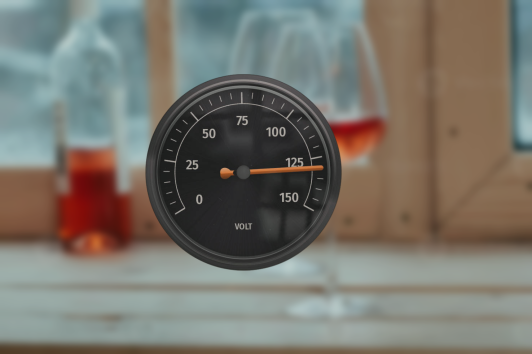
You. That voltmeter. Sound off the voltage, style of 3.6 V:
130 V
